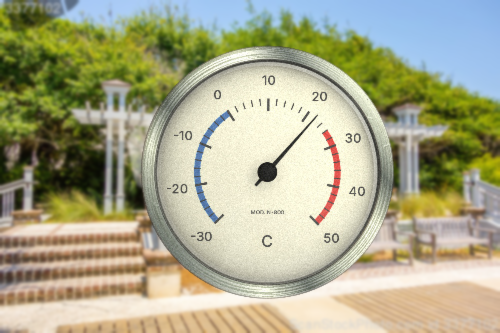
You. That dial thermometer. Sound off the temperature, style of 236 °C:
22 °C
